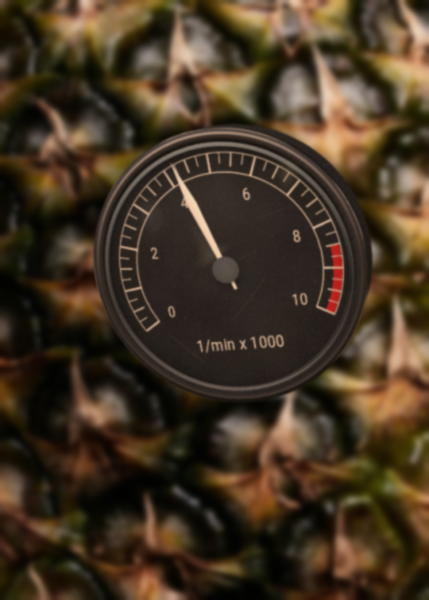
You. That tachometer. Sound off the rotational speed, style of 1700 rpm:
4250 rpm
